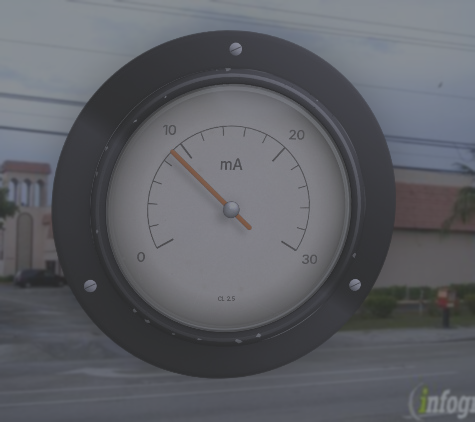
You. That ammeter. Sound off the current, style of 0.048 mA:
9 mA
